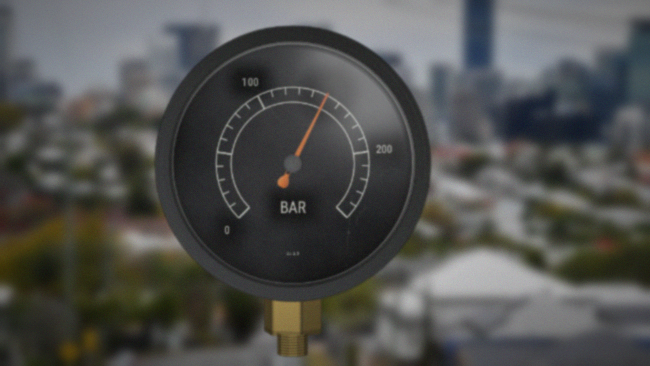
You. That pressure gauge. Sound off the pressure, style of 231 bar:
150 bar
